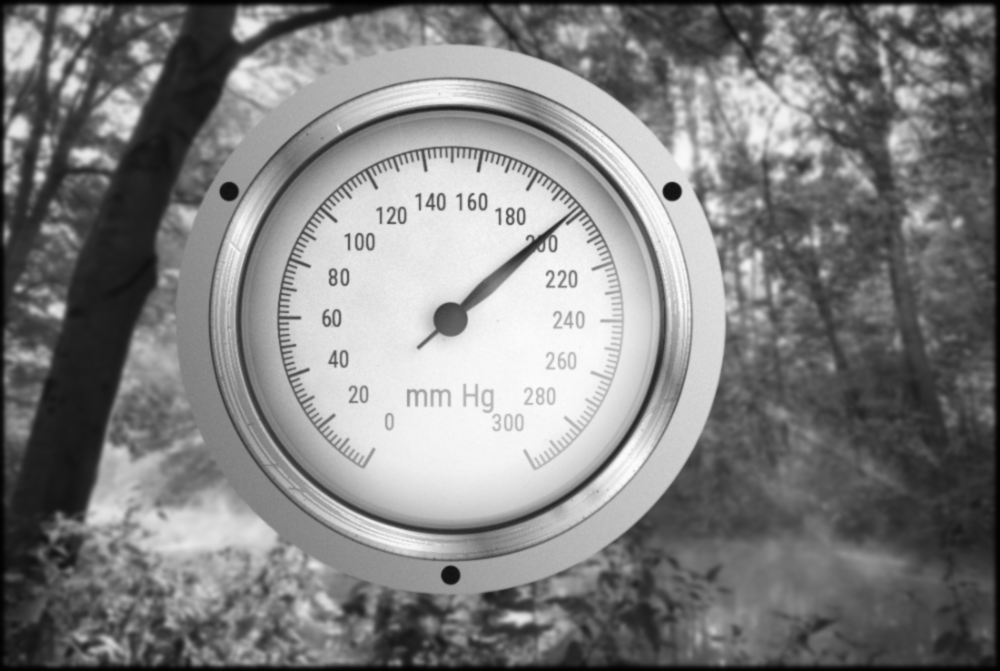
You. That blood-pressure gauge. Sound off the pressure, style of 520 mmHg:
198 mmHg
